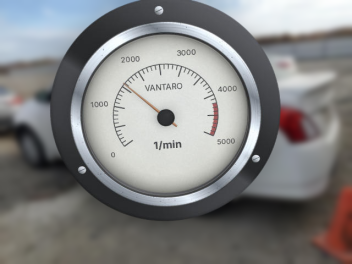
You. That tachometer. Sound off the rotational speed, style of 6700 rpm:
1600 rpm
